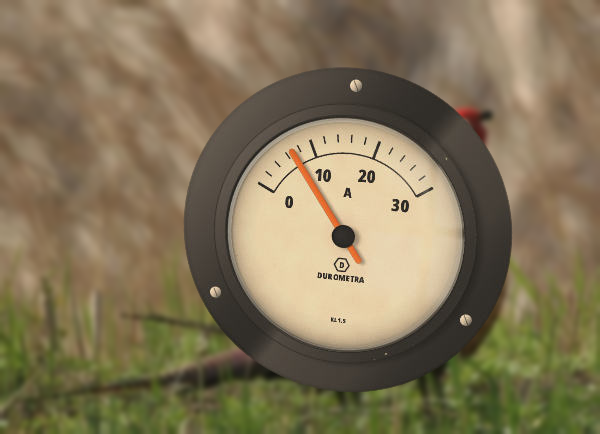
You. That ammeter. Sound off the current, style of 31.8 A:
7 A
